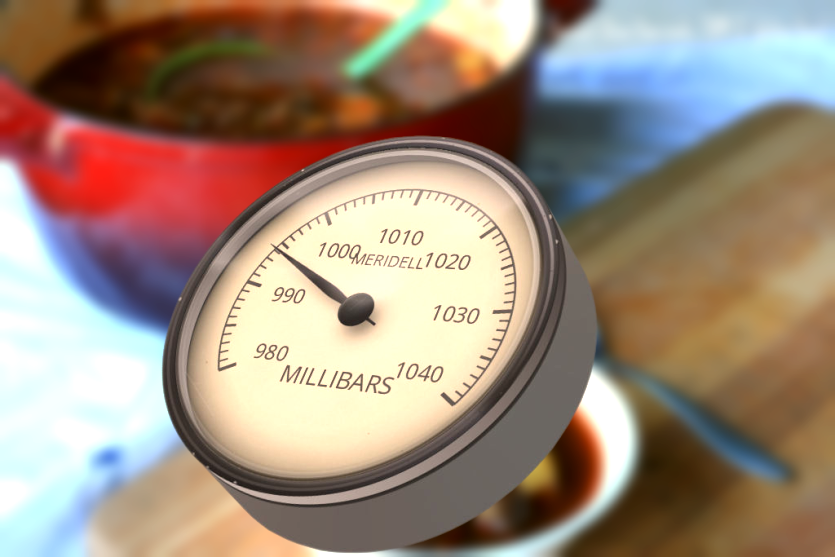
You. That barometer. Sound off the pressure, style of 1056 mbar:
994 mbar
